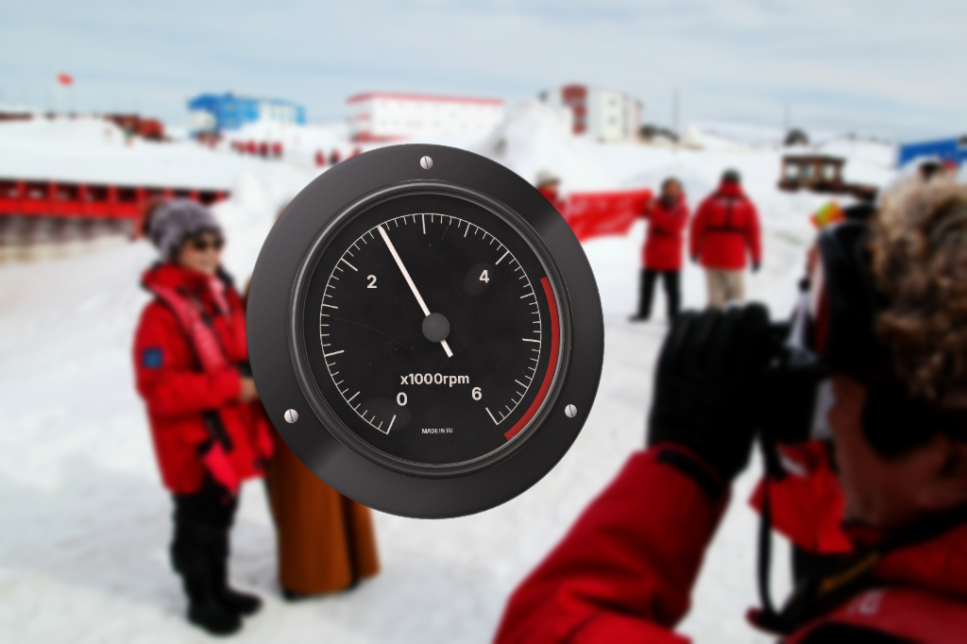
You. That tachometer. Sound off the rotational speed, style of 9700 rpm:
2500 rpm
